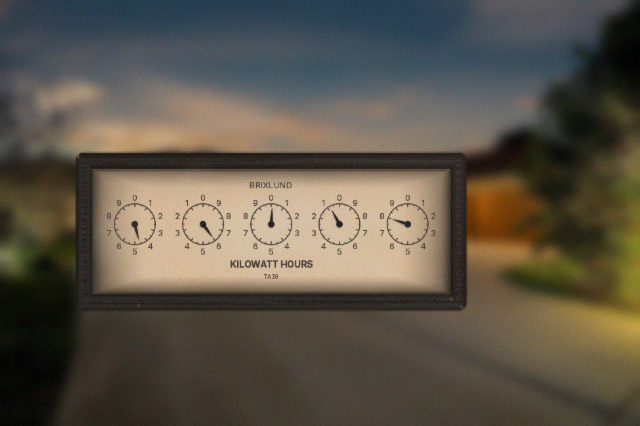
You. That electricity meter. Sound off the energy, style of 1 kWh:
46008 kWh
